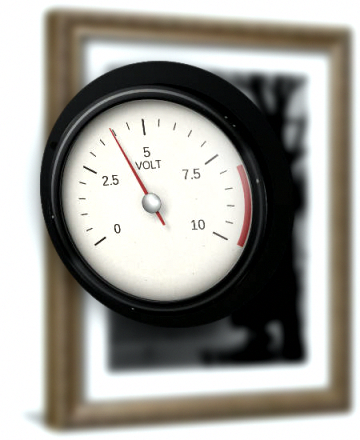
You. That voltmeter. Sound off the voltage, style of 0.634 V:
4 V
